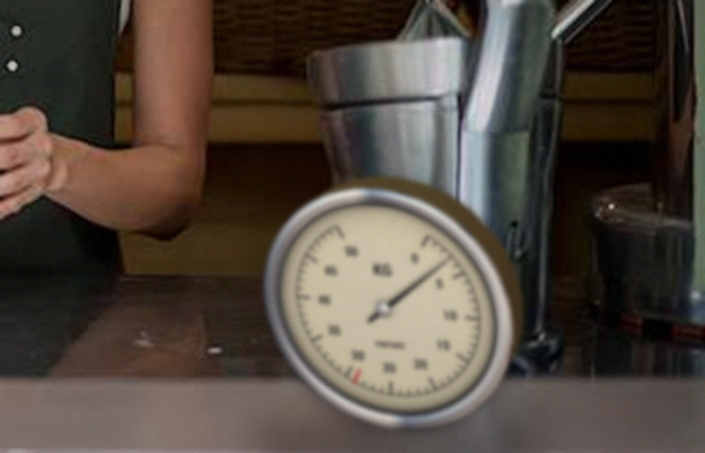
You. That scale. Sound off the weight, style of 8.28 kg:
3 kg
